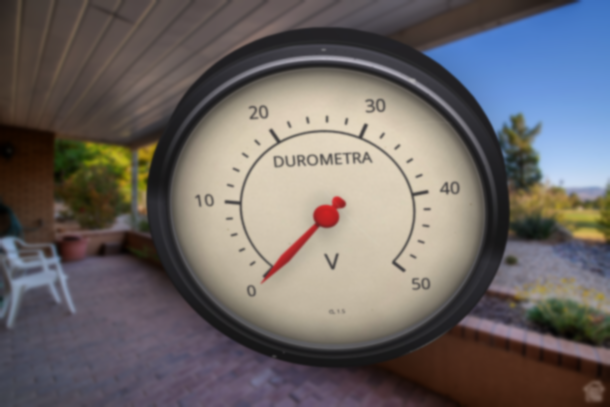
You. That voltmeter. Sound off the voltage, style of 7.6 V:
0 V
